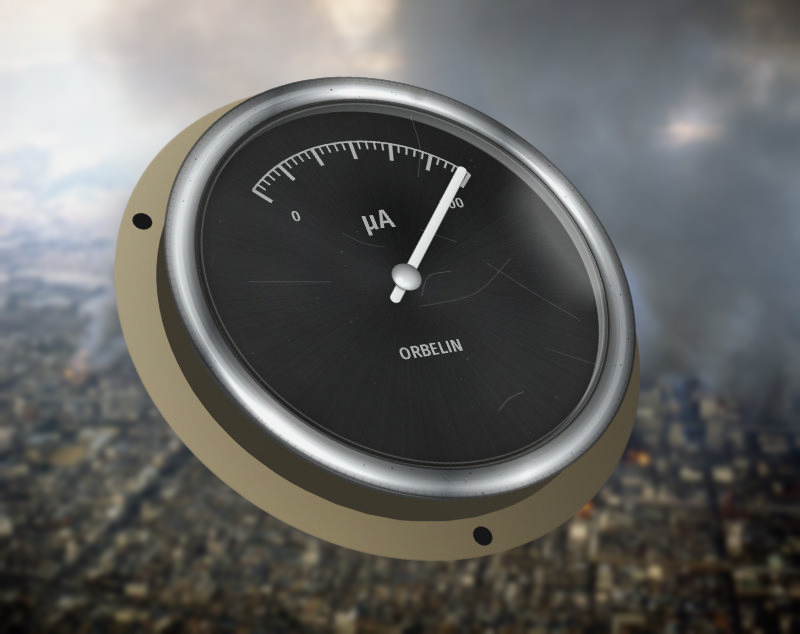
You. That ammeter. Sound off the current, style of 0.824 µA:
290 µA
